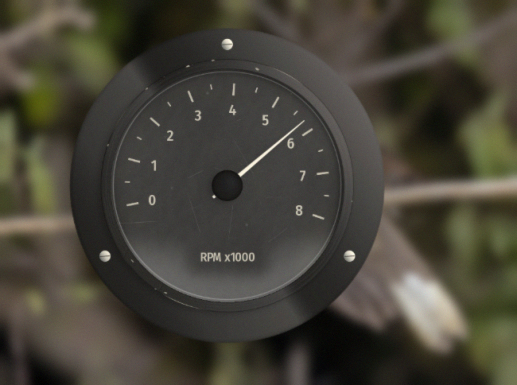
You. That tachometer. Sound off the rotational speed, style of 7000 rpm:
5750 rpm
